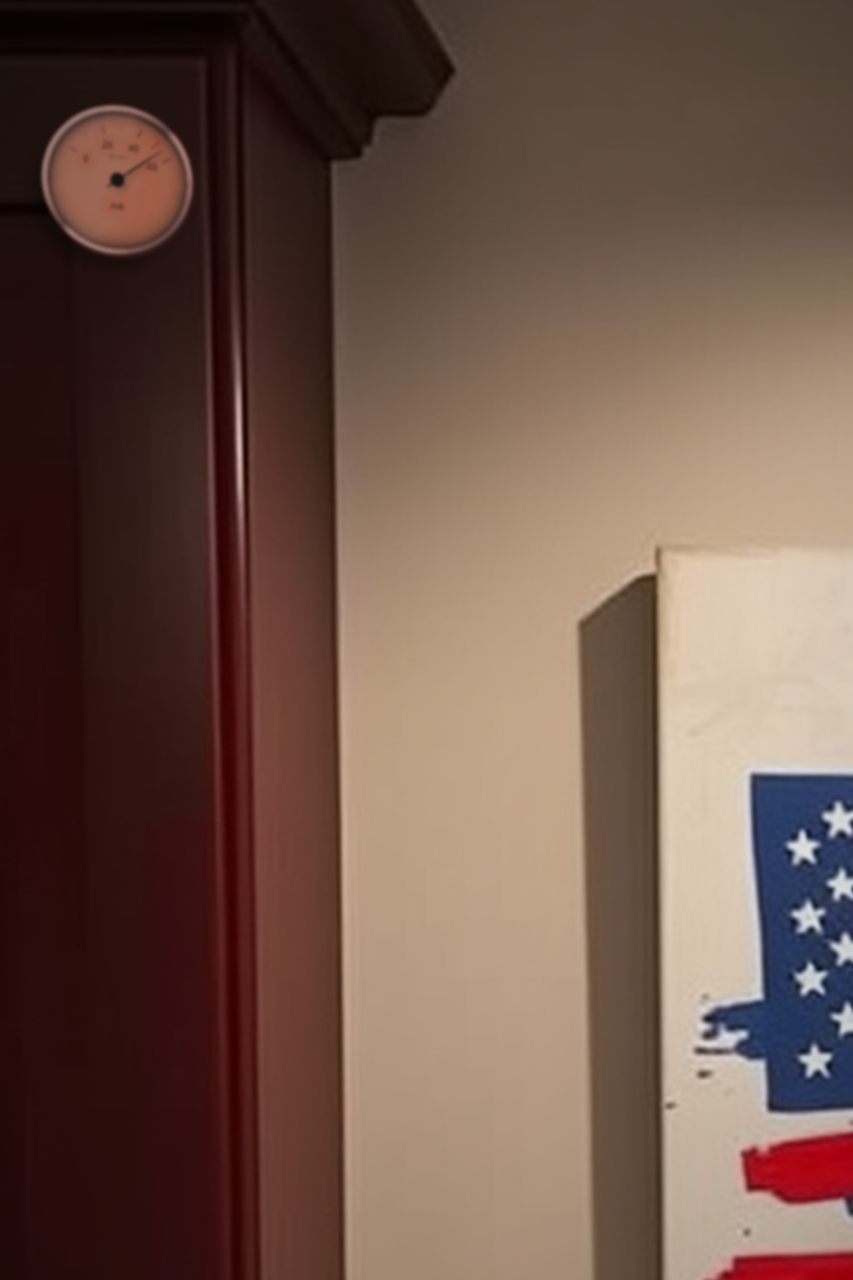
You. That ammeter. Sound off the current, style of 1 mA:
55 mA
